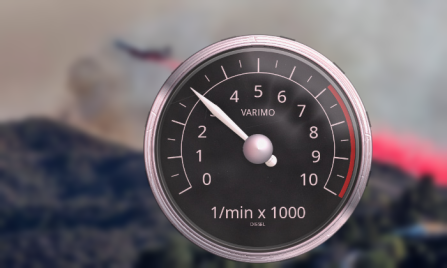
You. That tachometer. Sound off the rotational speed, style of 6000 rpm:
3000 rpm
